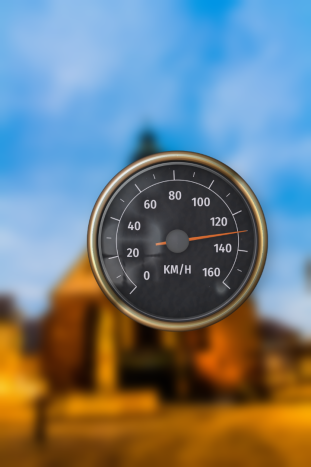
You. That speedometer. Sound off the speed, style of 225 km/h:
130 km/h
